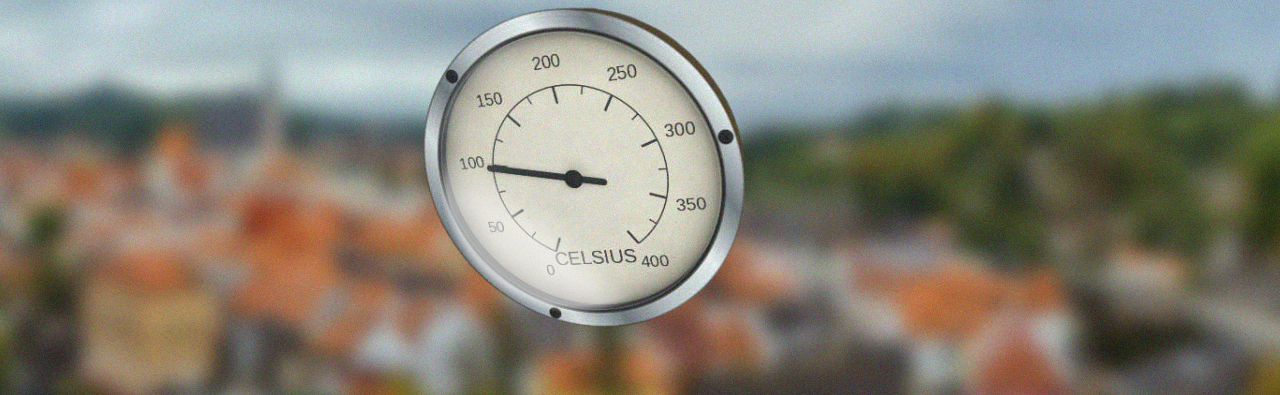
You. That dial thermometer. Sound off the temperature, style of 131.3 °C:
100 °C
